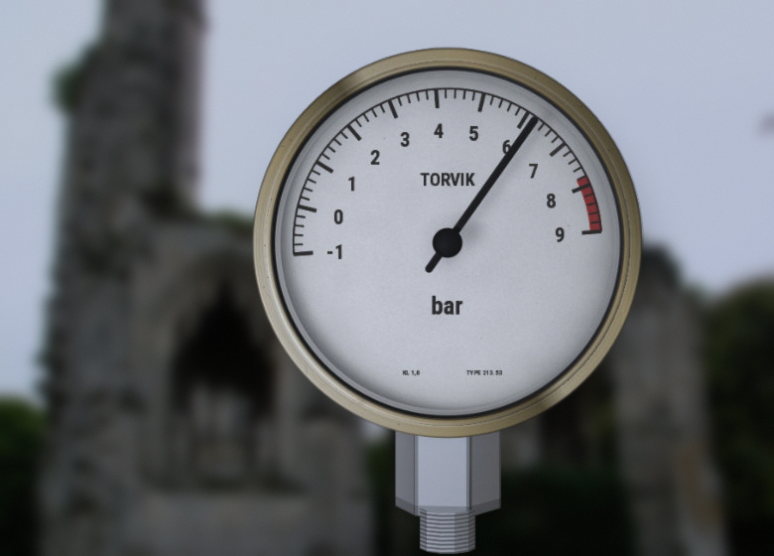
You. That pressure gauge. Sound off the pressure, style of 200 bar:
6.2 bar
